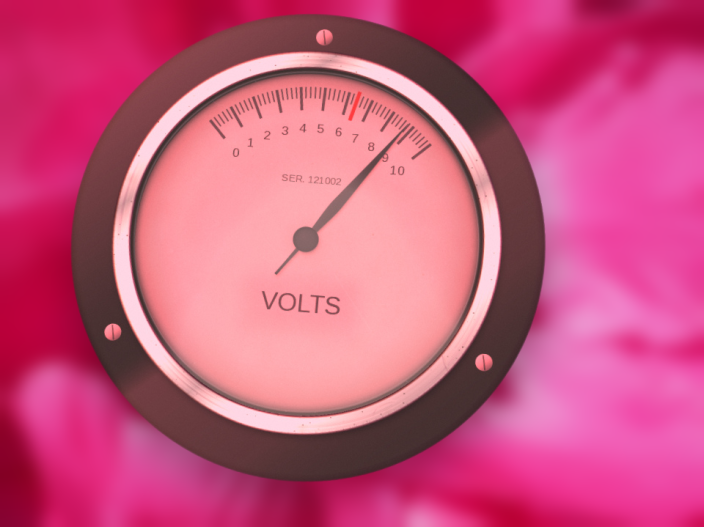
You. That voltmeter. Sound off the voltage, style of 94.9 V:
8.8 V
